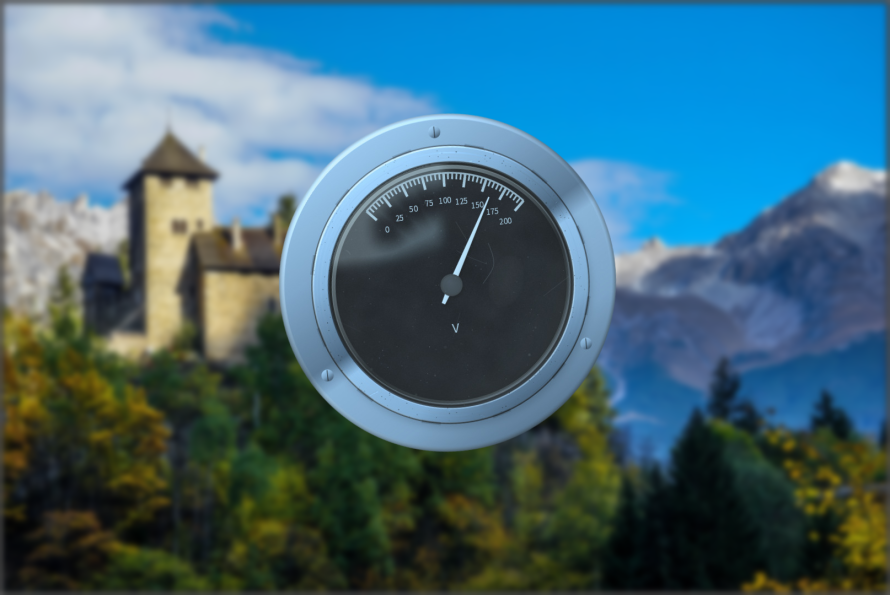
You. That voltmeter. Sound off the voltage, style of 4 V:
160 V
